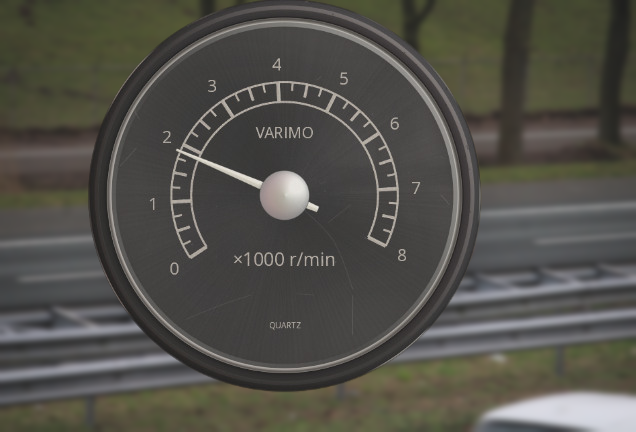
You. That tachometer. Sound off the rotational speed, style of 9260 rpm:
1875 rpm
